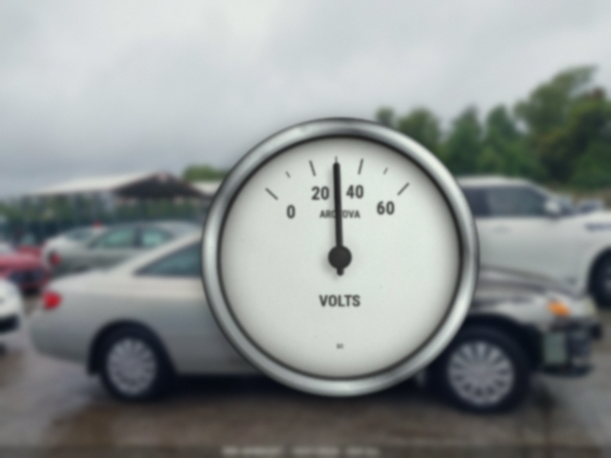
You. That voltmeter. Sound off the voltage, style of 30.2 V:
30 V
